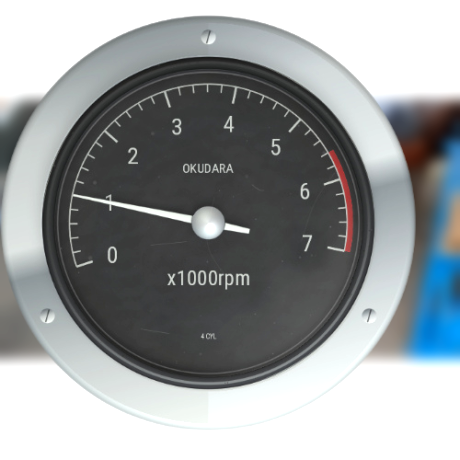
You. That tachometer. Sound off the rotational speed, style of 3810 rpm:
1000 rpm
